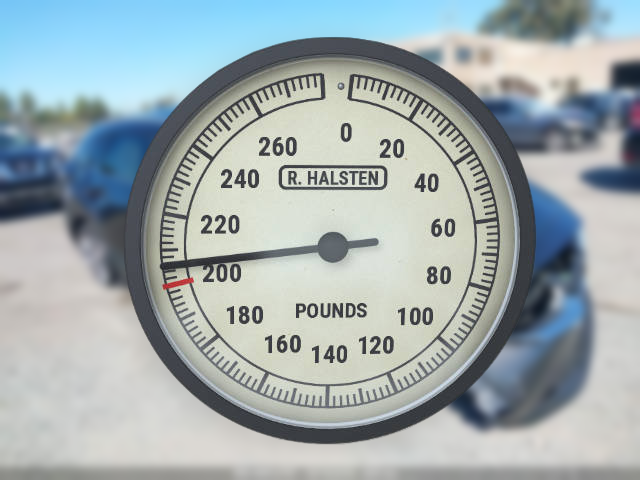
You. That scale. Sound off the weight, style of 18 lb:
206 lb
